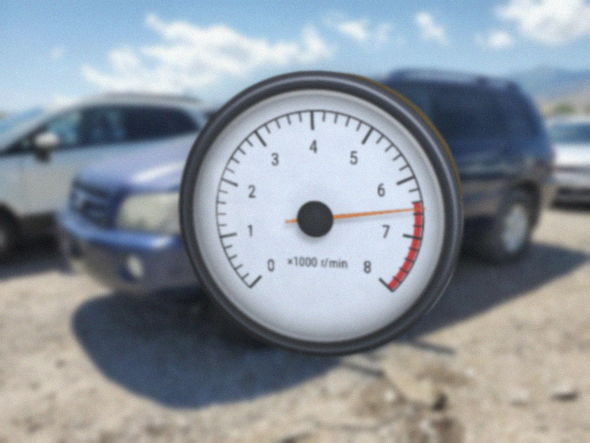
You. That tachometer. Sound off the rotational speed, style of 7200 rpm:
6500 rpm
